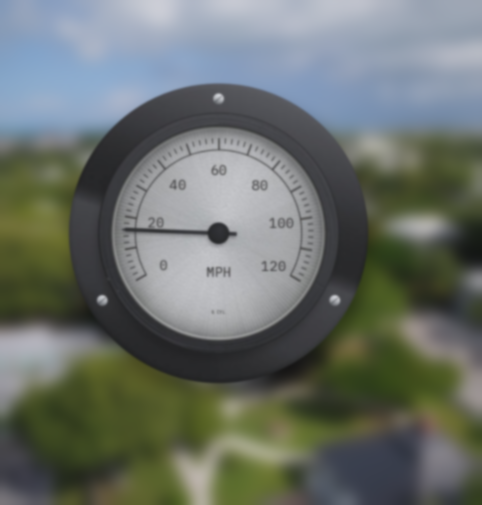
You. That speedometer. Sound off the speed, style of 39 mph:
16 mph
